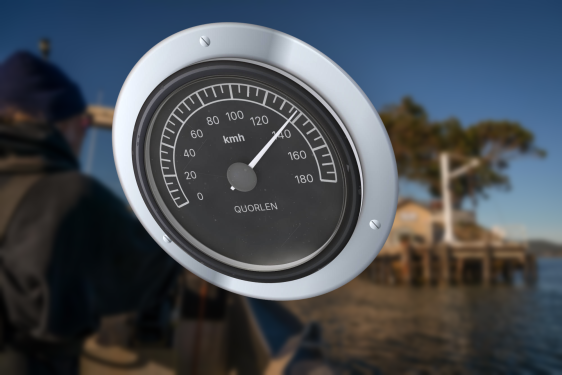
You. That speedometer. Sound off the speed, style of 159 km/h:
137.5 km/h
